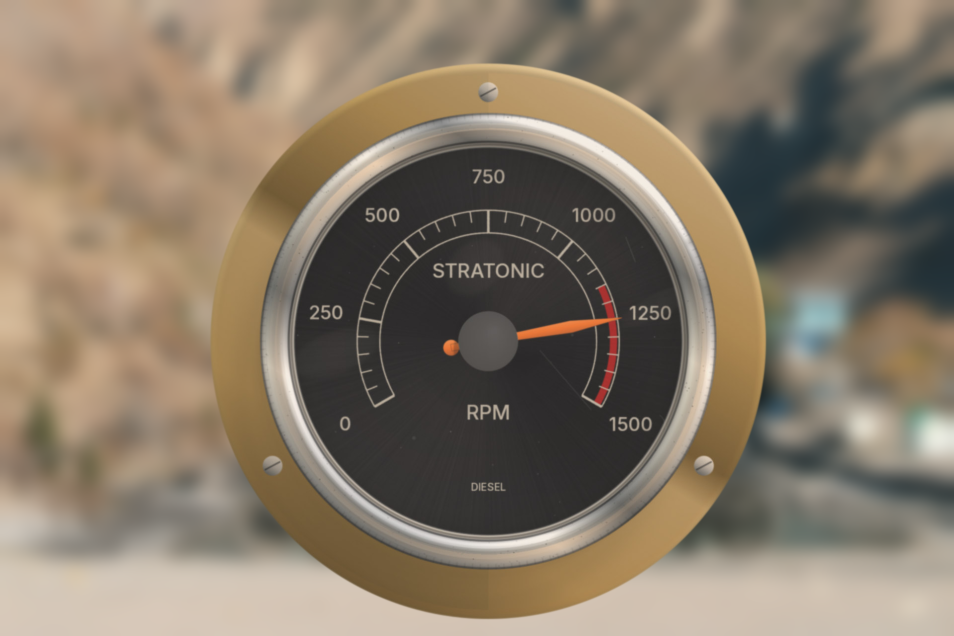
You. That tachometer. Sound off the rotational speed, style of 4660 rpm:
1250 rpm
